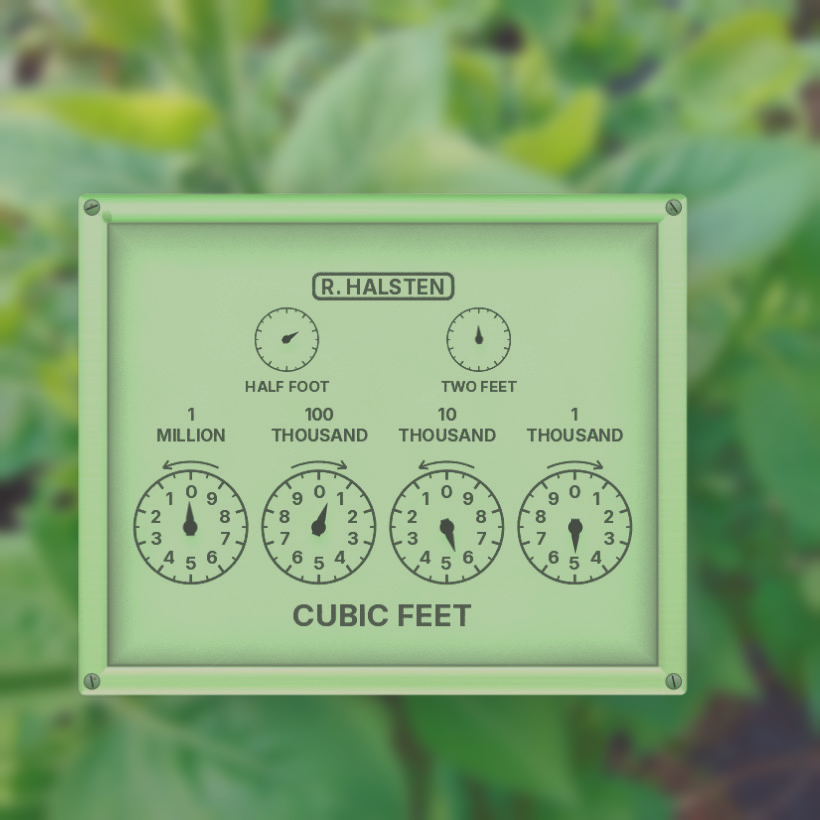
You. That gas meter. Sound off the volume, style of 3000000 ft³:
5500 ft³
